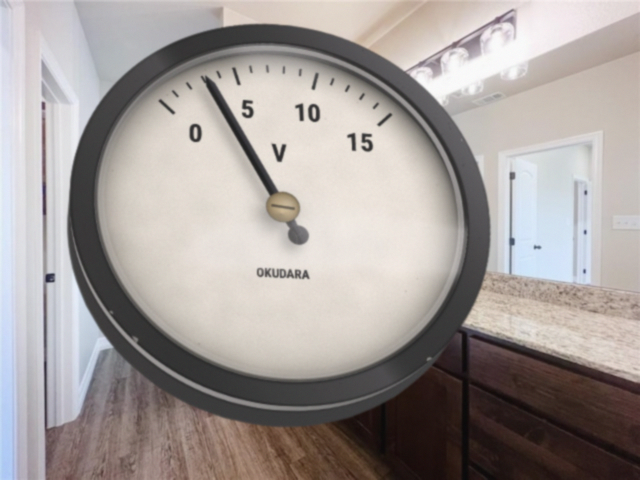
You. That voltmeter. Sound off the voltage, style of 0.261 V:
3 V
